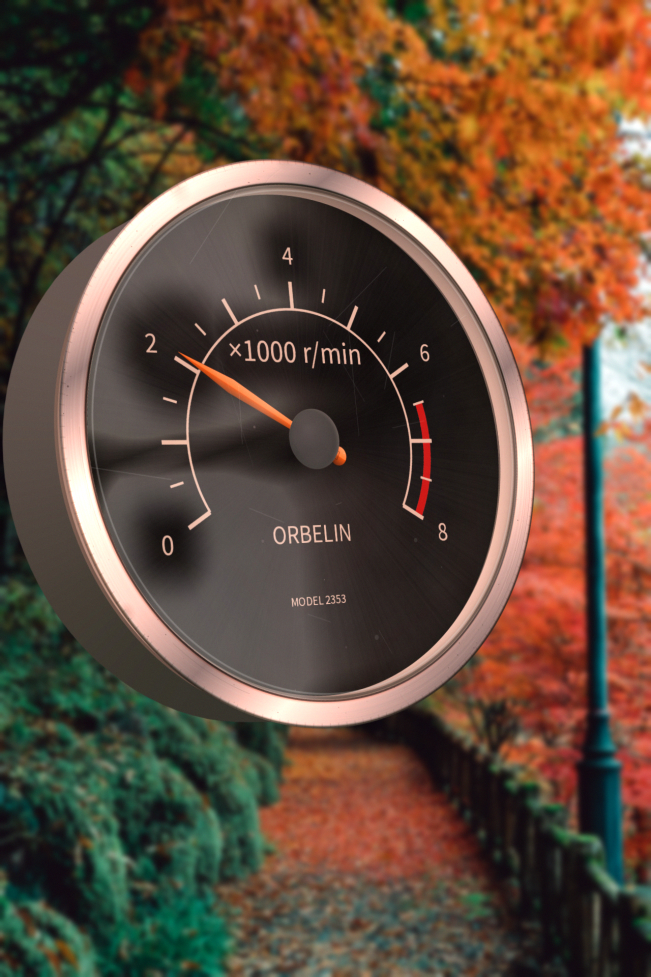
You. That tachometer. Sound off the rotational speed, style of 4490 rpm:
2000 rpm
